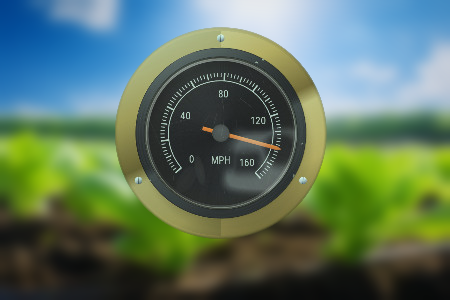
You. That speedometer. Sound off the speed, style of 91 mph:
140 mph
